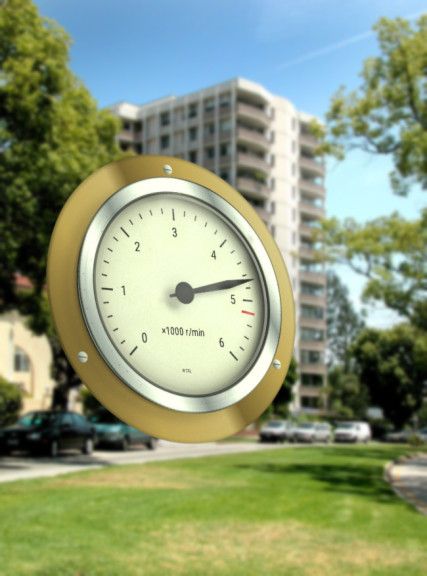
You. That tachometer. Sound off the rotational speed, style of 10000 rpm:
4700 rpm
